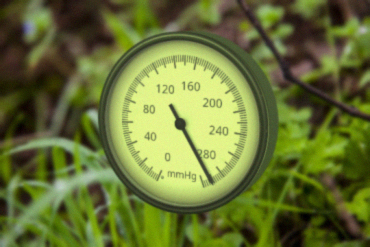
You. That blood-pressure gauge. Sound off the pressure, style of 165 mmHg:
290 mmHg
